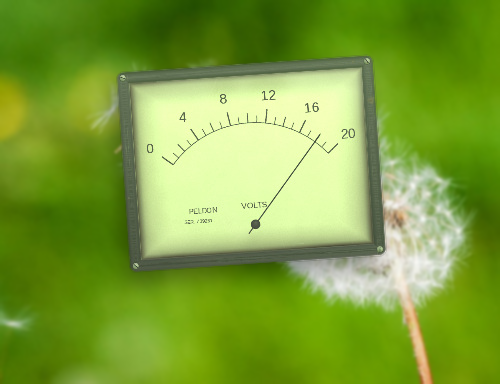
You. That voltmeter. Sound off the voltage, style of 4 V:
18 V
